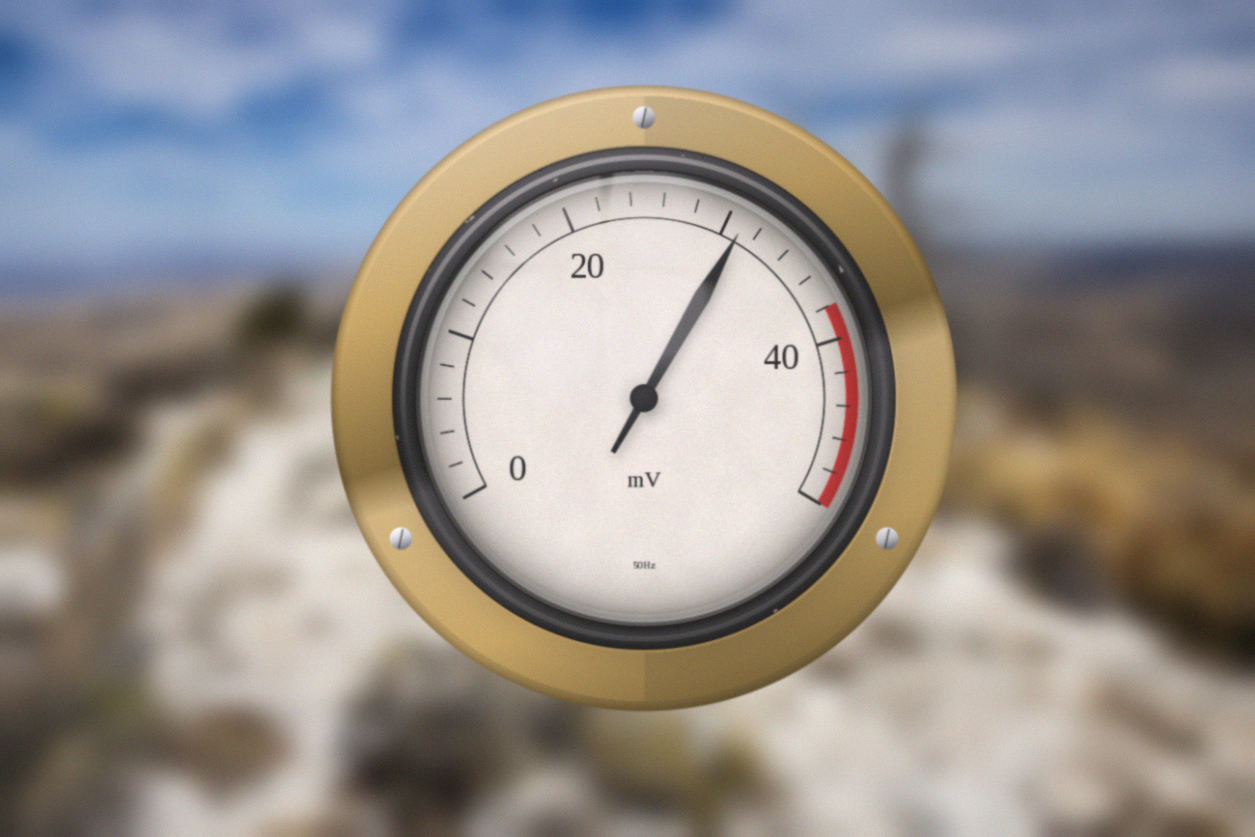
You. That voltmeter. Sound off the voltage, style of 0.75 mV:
31 mV
